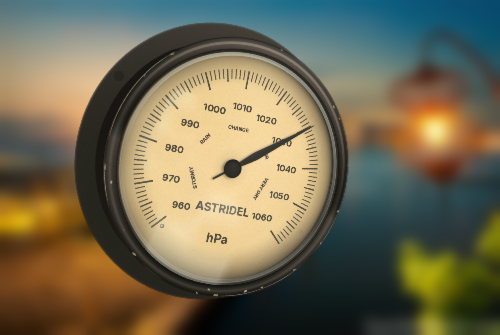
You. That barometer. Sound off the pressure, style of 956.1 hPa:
1030 hPa
